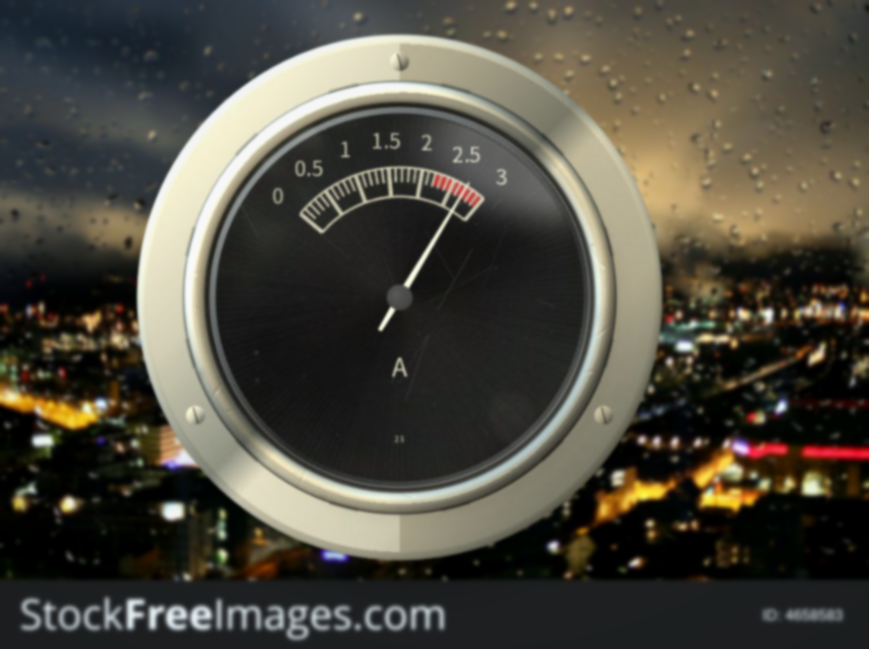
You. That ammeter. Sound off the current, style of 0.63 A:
2.7 A
